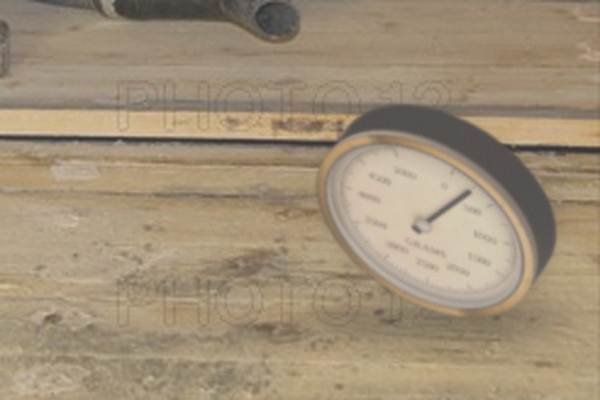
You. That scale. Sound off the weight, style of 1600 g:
250 g
